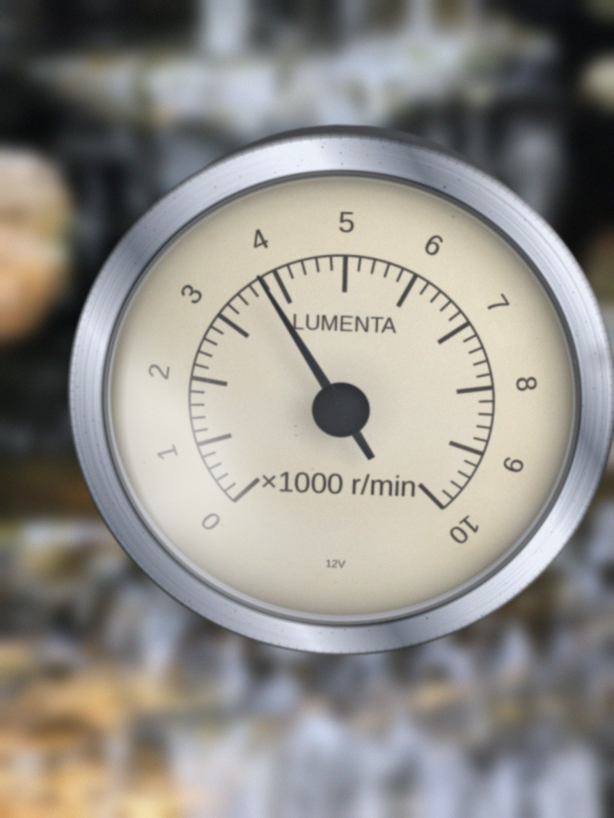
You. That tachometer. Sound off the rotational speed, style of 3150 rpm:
3800 rpm
